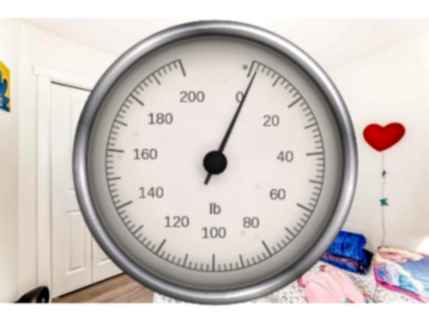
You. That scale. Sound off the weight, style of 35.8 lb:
2 lb
